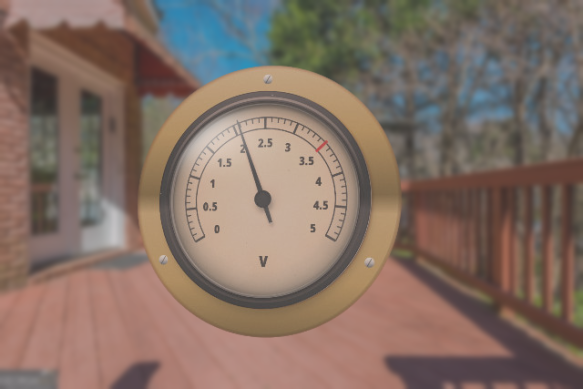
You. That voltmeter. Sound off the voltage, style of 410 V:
2.1 V
